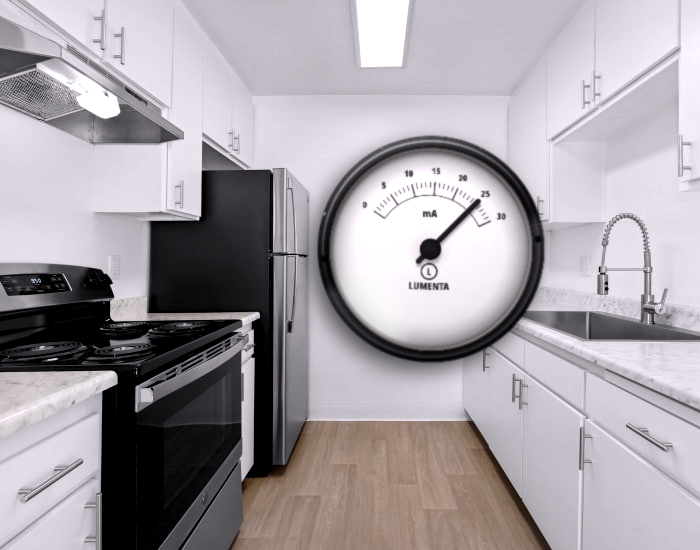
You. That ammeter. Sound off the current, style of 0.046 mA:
25 mA
